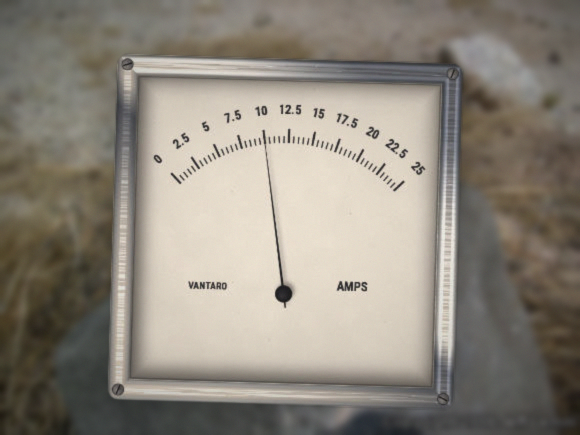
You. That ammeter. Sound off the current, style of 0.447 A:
10 A
